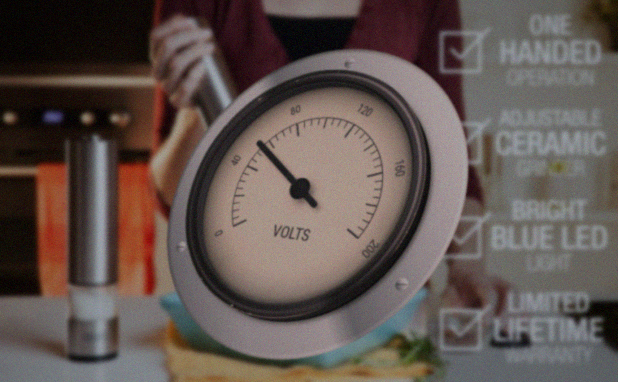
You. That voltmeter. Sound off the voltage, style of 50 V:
55 V
